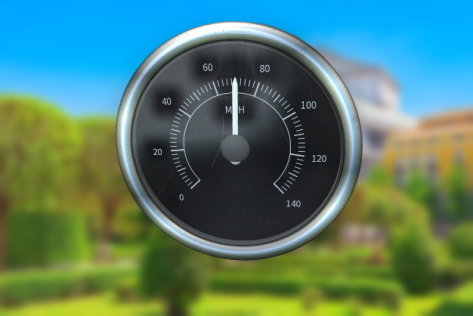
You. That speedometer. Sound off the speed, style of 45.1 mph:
70 mph
